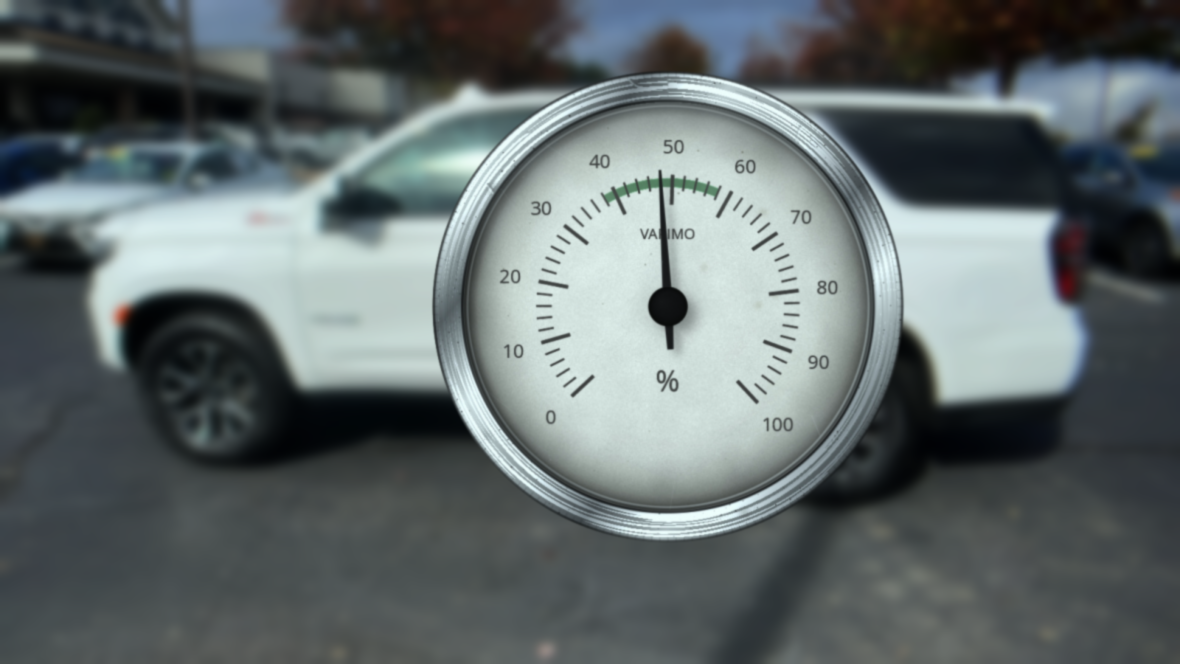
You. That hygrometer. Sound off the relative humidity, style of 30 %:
48 %
